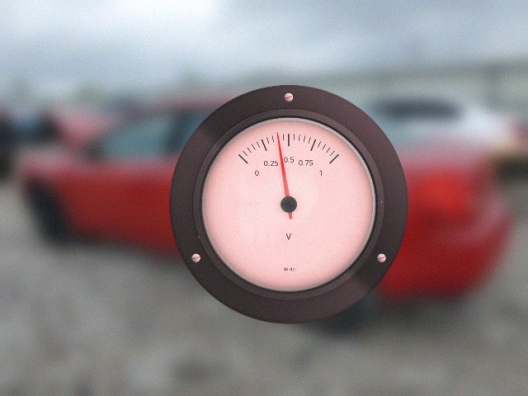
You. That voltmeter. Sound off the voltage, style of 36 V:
0.4 V
